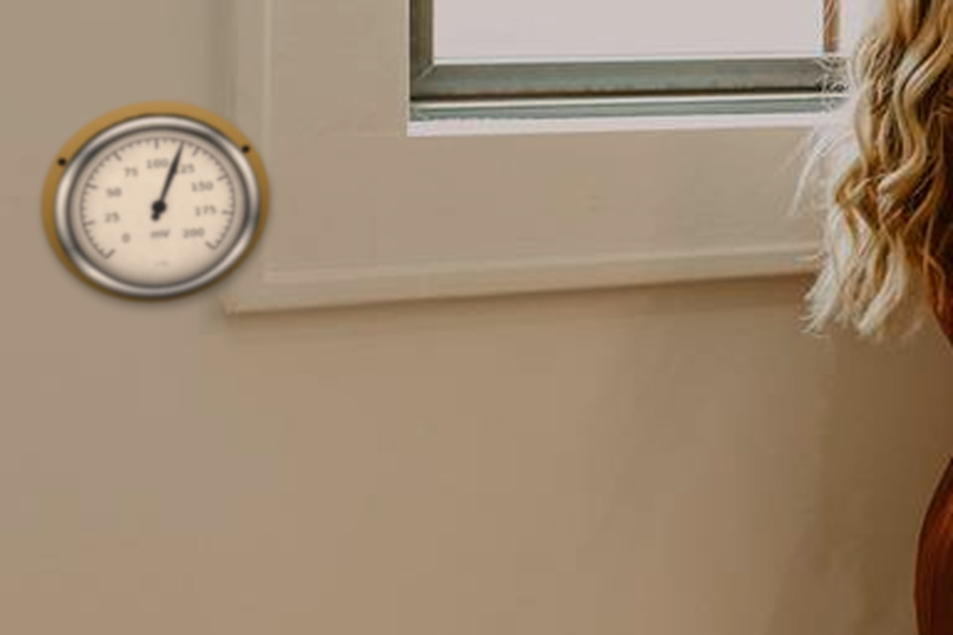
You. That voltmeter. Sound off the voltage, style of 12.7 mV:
115 mV
